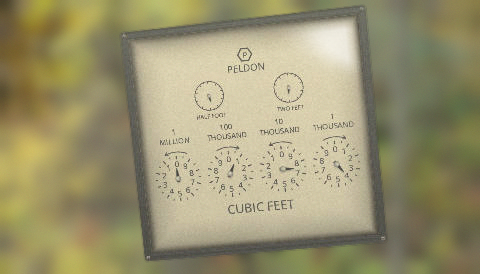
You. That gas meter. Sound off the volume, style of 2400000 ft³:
7400 ft³
